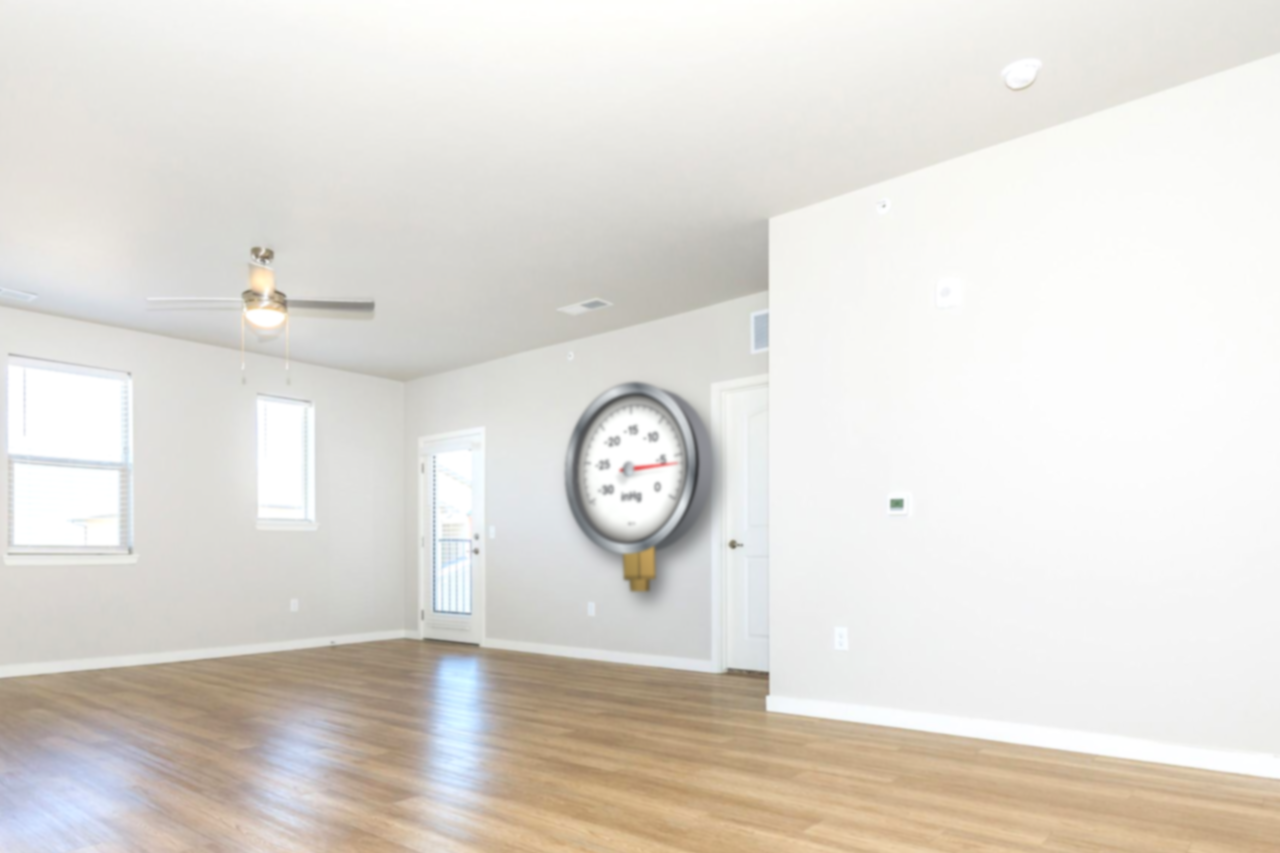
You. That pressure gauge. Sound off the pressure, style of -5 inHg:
-4 inHg
